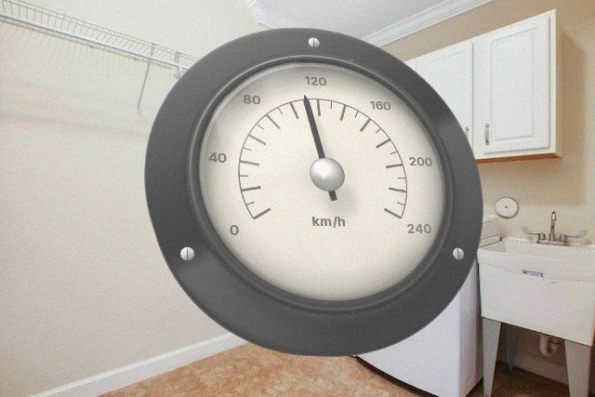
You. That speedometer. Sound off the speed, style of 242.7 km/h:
110 km/h
